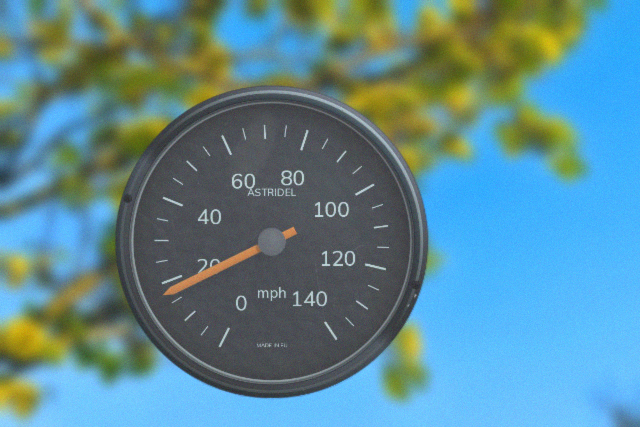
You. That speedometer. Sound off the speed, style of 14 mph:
17.5 mph
